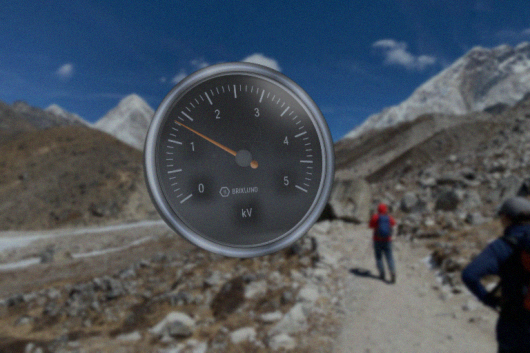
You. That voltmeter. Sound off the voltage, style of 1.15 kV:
1.3 kV
